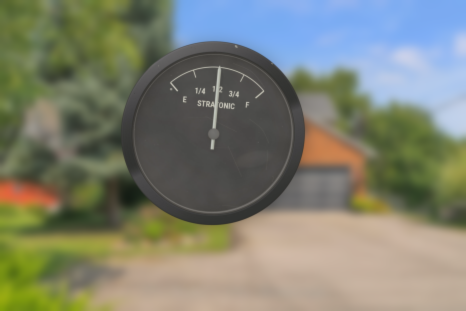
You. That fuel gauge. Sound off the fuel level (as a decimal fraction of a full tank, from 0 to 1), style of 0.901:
0.5
